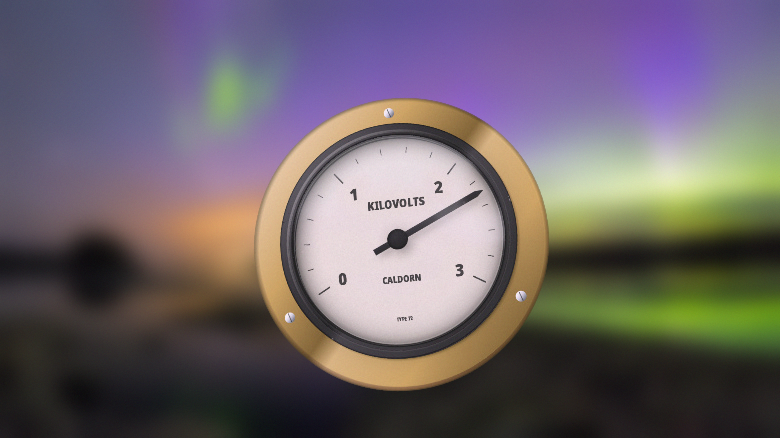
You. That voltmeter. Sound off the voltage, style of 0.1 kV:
2.3 kV
